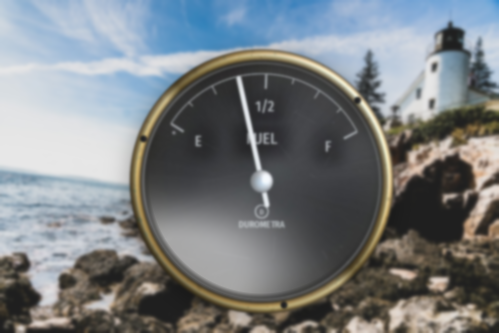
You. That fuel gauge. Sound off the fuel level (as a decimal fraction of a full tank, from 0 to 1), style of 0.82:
0.375
